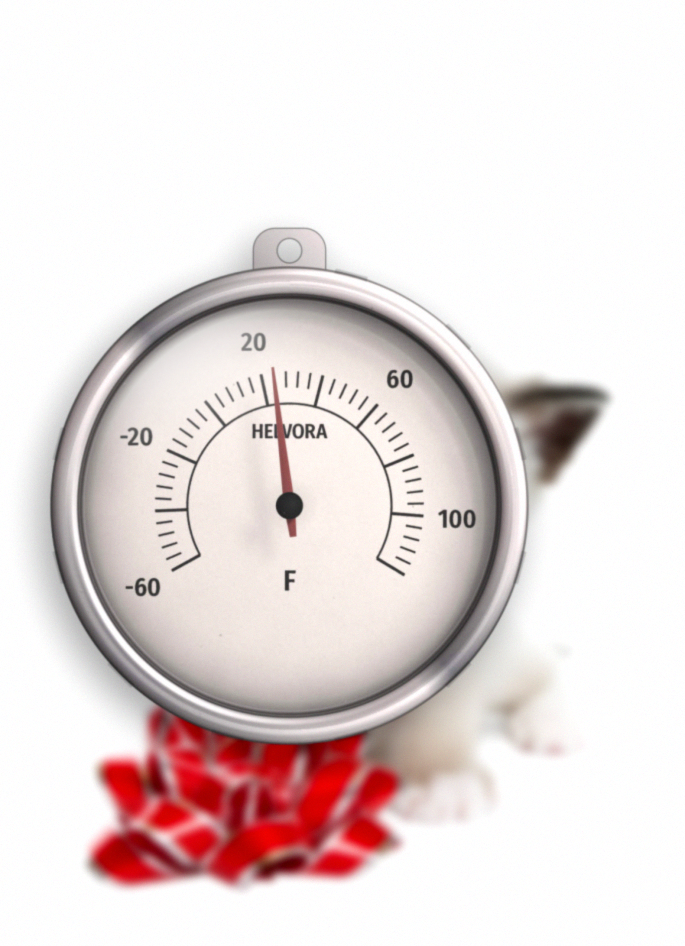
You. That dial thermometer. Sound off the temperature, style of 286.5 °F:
24 °F
